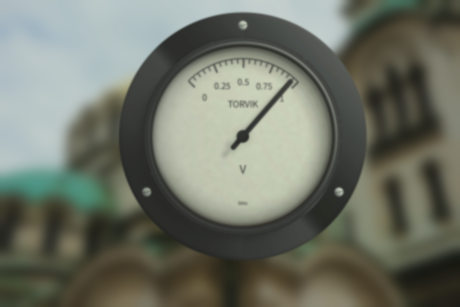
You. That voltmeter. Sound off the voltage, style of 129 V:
0.95 V
